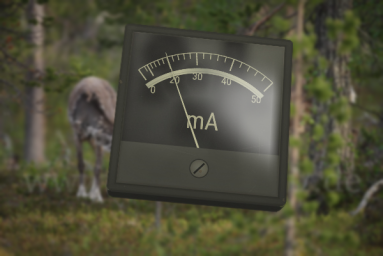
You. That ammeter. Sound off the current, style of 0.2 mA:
20 mA
